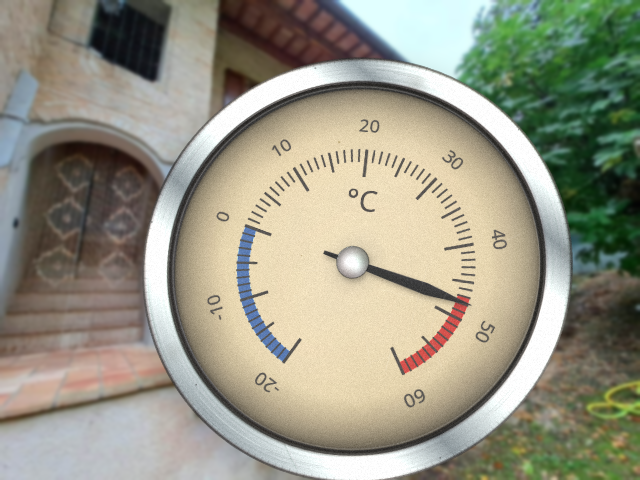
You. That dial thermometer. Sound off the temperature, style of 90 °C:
48 °C
